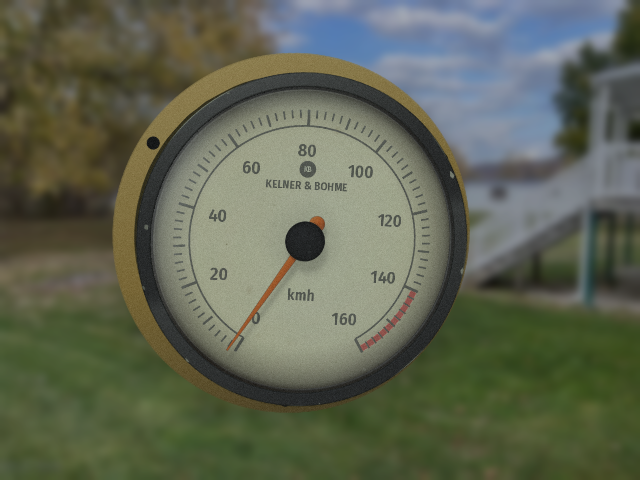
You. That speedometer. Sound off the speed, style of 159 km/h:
2 km/h
